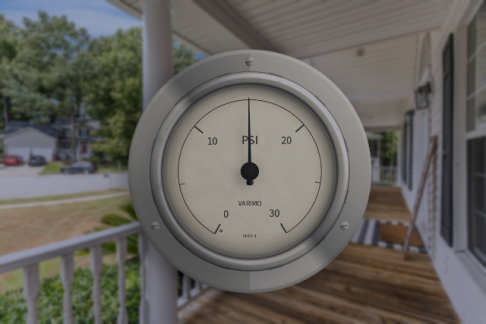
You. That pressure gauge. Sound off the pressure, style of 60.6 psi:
15 psi
